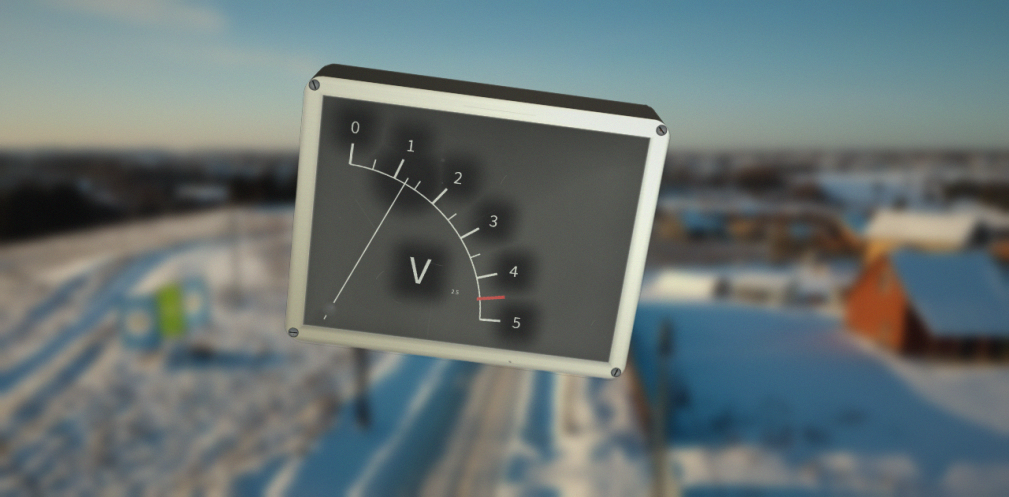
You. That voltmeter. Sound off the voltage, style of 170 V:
1.25 V
